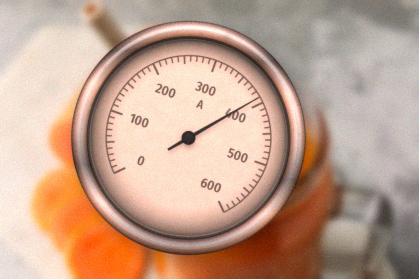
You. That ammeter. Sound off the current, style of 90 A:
390 A
